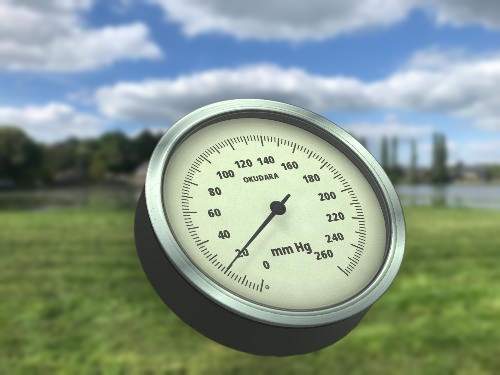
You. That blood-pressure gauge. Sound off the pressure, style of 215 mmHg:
20 mmHg
